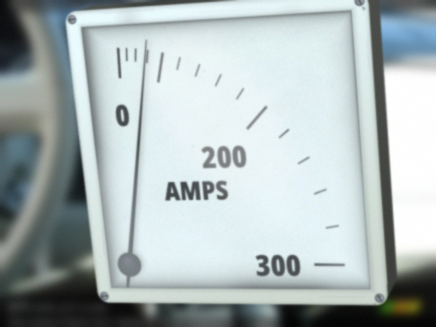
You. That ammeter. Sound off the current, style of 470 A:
80 A
